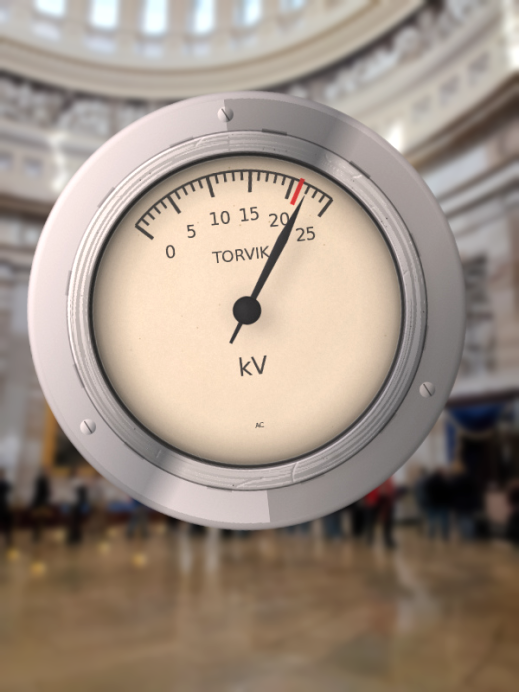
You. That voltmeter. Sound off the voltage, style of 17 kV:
22 kV
